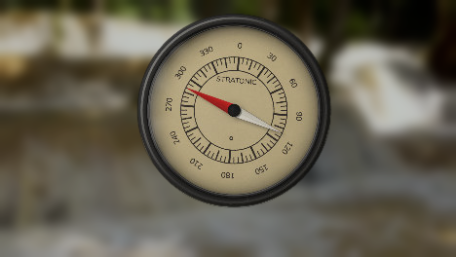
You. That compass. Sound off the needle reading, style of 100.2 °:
290 °
